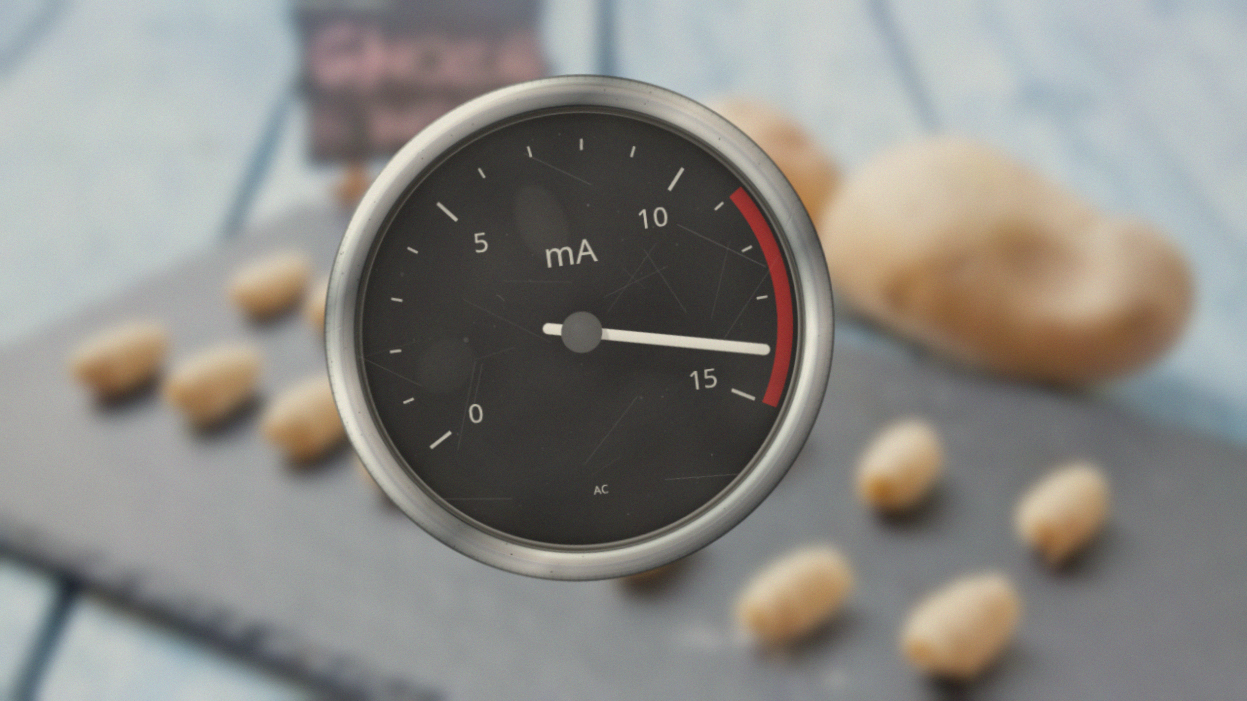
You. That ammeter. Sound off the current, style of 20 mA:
14 mA
